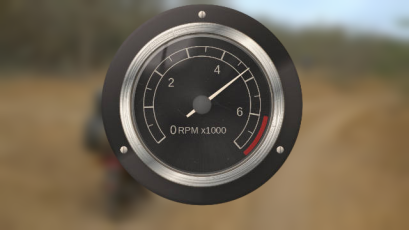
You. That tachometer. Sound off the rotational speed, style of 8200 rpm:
4750 rpm
